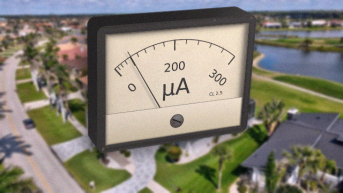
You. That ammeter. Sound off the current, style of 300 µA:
100 µA
